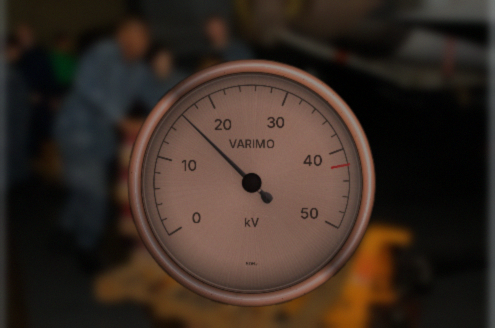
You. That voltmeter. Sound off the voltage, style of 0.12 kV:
16 kV
